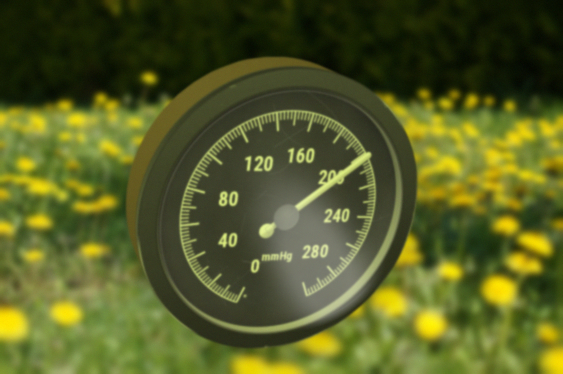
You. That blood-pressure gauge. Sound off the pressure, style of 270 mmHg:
200 mmHg
